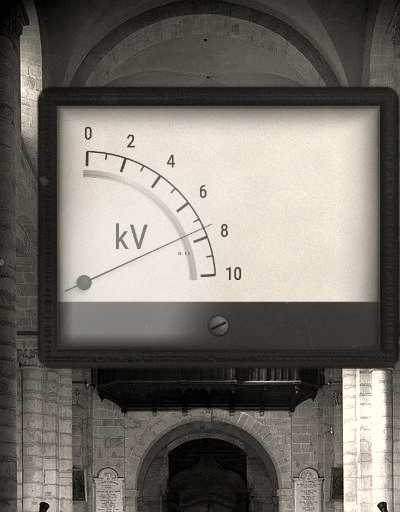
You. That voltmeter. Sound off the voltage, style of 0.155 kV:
7.5 kV
